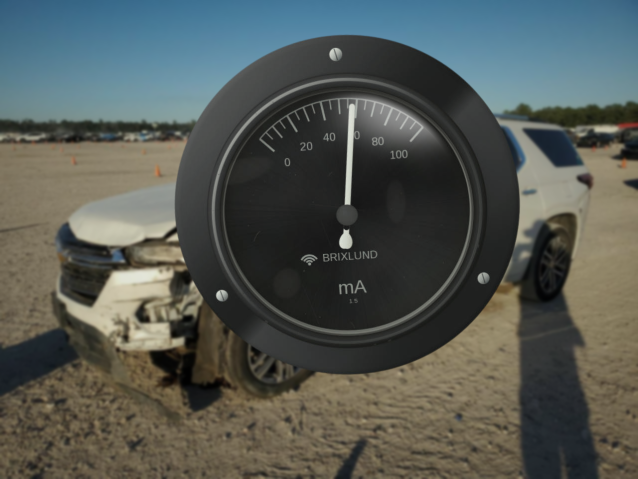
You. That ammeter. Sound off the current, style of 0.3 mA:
57.5 mA
